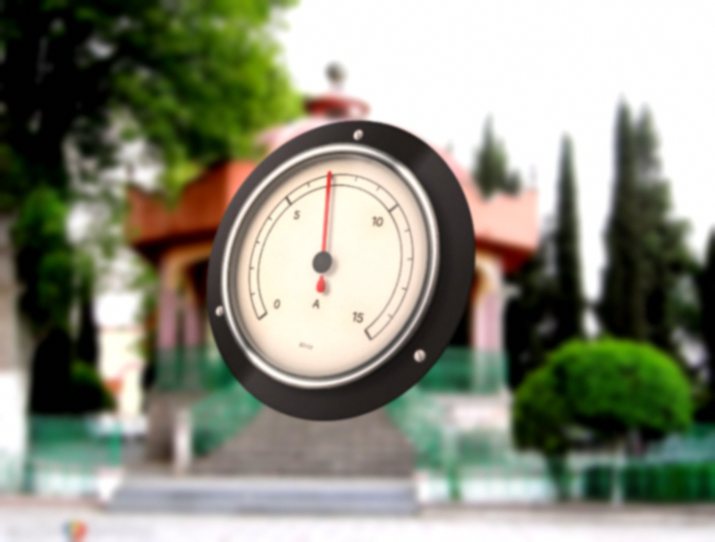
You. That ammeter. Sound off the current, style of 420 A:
7 A
